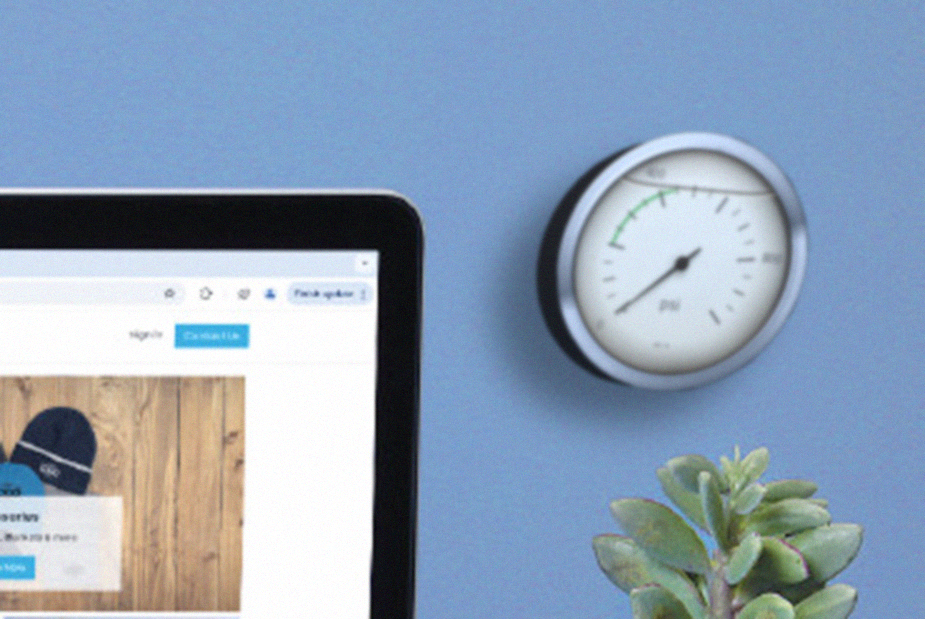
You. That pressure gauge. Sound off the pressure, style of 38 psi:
0 psi
